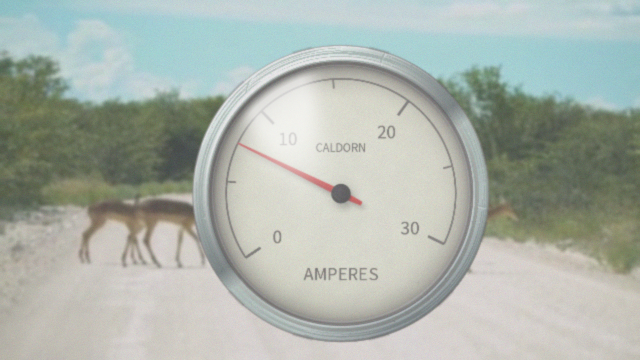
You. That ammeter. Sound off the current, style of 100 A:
7.5 A
